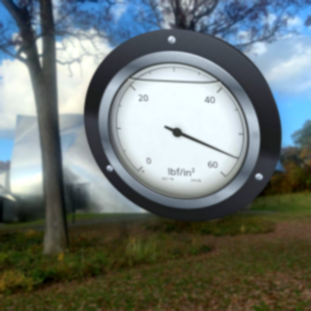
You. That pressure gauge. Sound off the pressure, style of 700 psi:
55 psi
